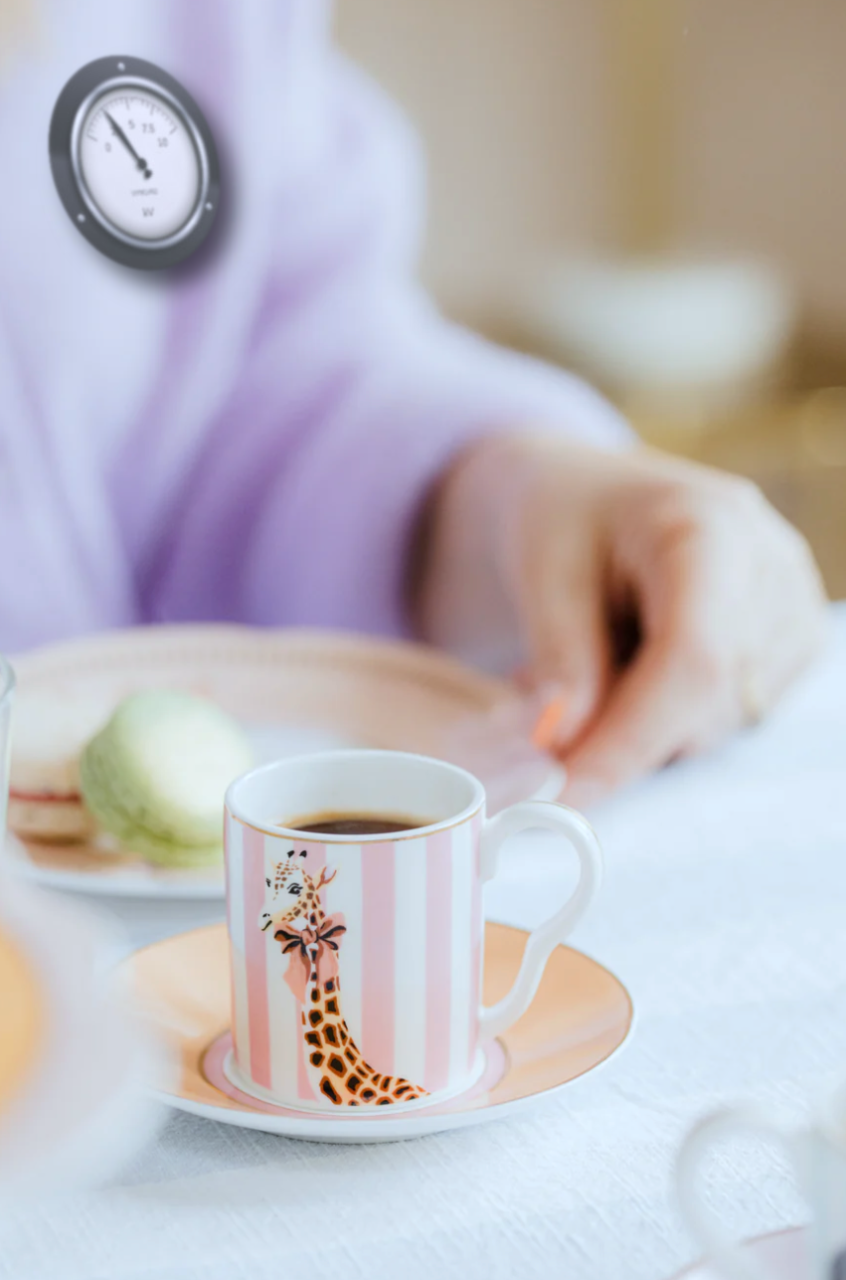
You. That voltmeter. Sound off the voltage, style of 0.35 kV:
2.5 kV
